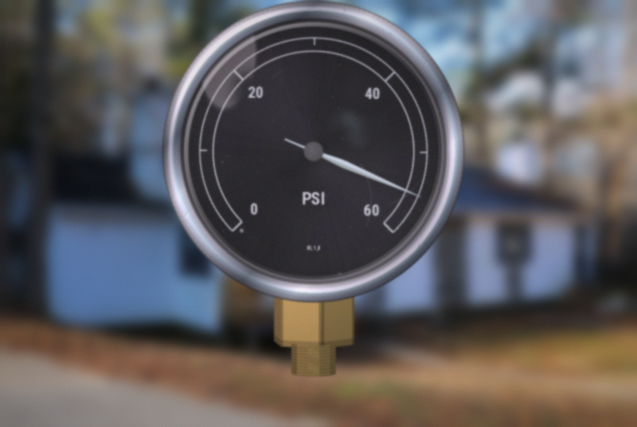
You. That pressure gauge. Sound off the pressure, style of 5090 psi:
55 psi
